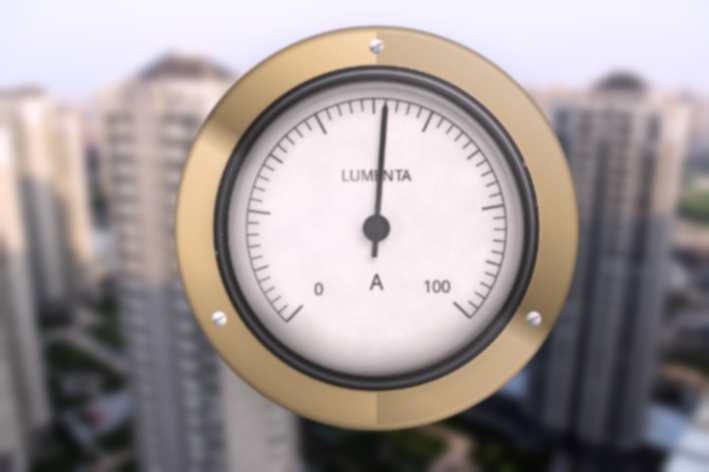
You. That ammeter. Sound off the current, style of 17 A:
52 A
